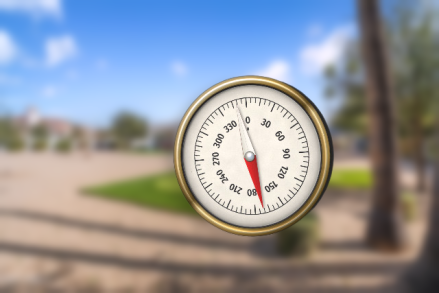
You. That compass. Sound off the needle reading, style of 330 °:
170 °
